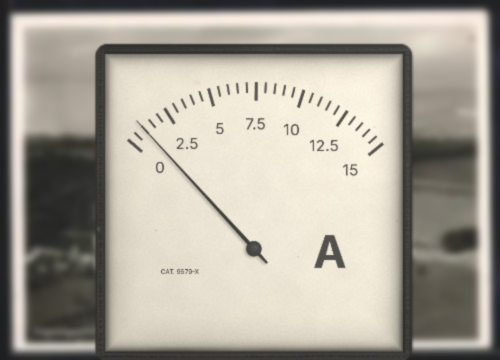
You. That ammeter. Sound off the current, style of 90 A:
1 A
